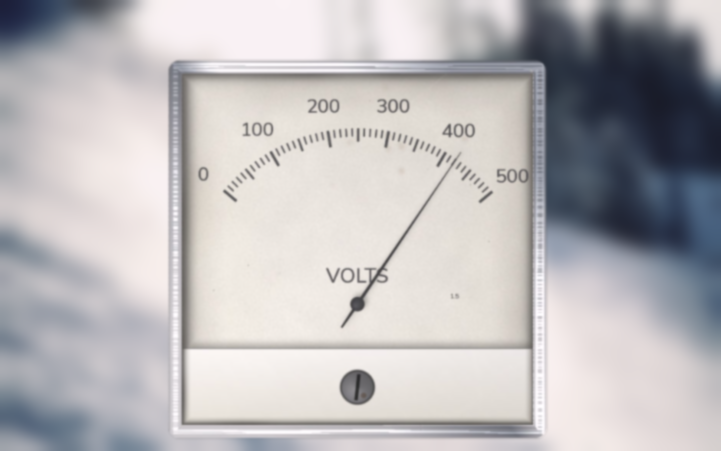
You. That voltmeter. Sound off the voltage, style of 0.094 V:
420 V
